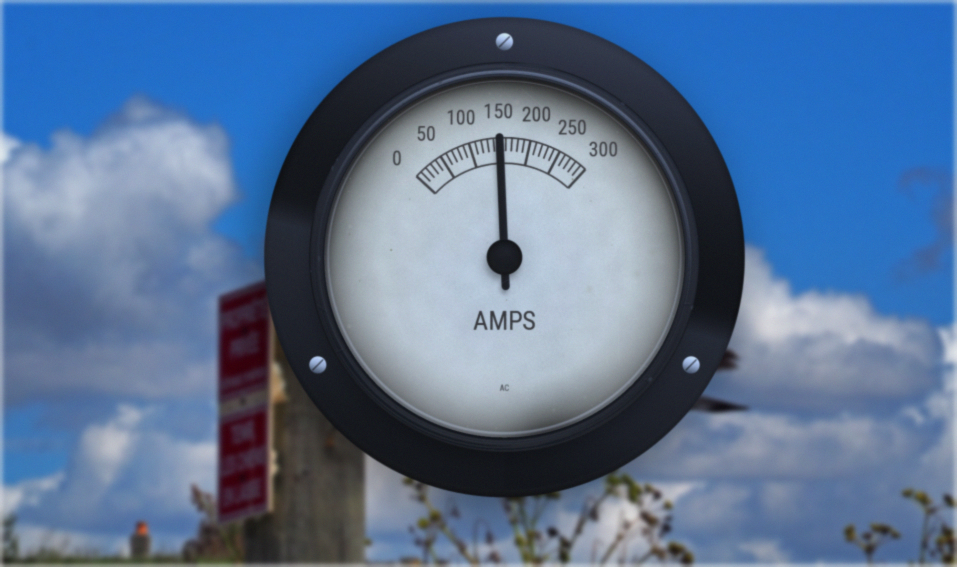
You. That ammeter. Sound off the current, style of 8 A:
150 A
